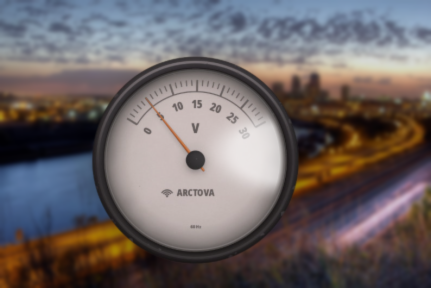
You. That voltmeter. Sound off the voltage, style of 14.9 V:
5 V
